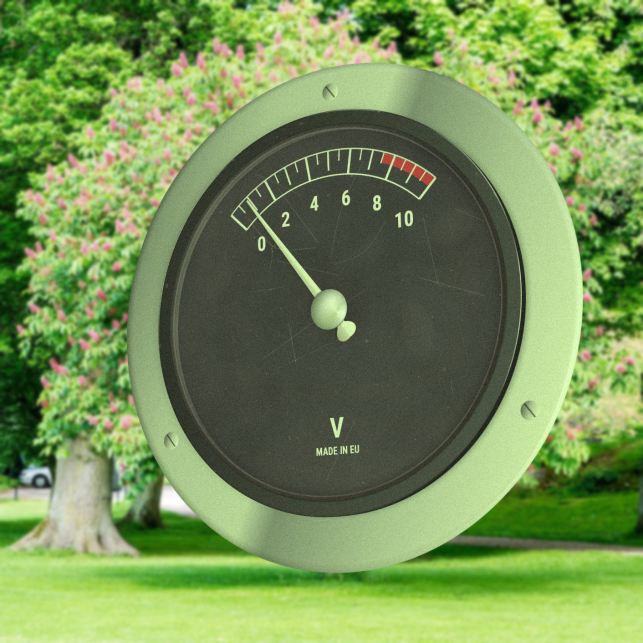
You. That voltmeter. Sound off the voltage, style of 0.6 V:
1 V
